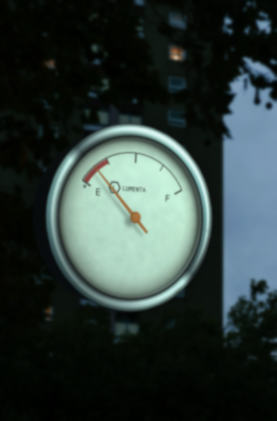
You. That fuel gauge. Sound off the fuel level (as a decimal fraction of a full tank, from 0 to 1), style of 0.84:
0.125
